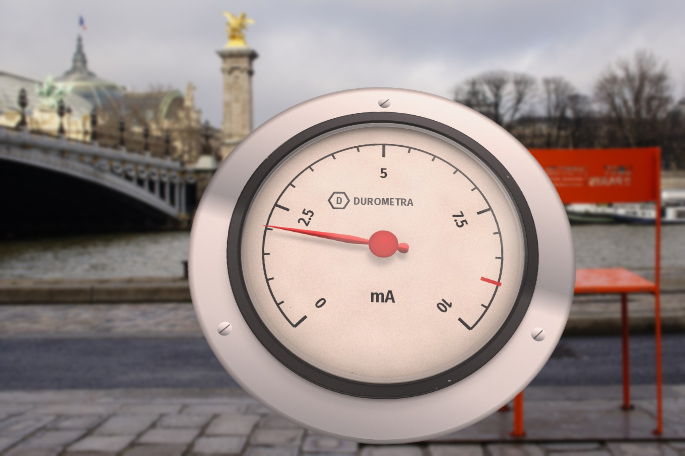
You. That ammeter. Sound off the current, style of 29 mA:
2 mA
